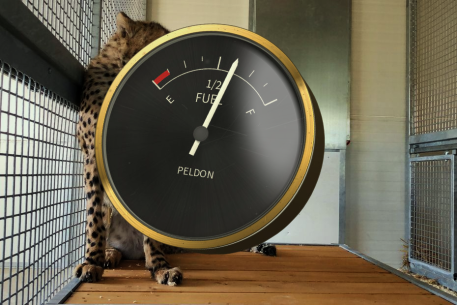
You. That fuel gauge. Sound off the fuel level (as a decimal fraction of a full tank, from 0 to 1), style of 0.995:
0.625
